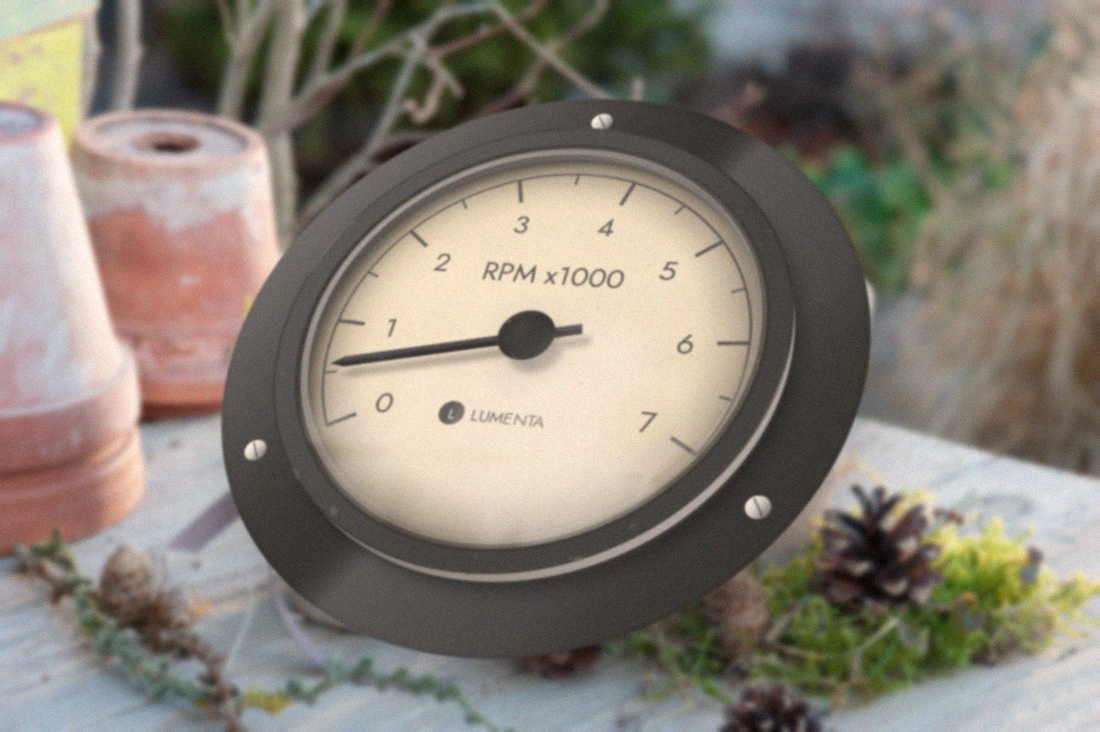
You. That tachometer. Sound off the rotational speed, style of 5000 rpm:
500 rpm
